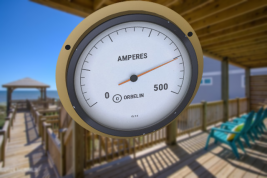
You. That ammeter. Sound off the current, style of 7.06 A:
400 A
